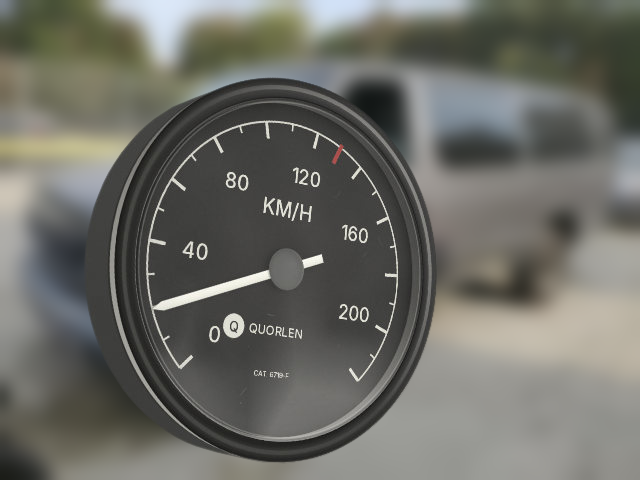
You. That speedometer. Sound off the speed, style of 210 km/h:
20 km/h
